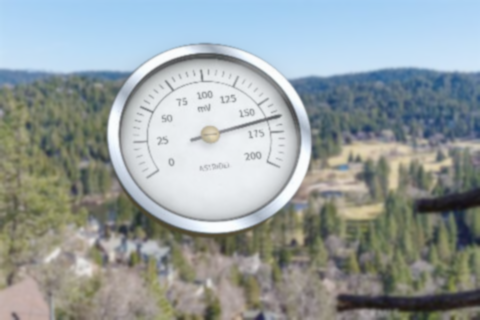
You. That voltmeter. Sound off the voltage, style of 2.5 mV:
165 mV
